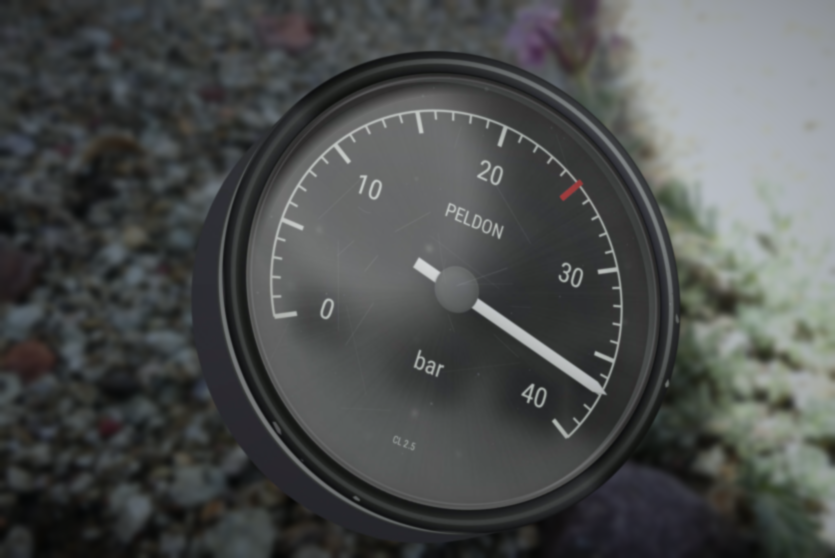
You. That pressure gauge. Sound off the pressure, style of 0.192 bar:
37 bar
